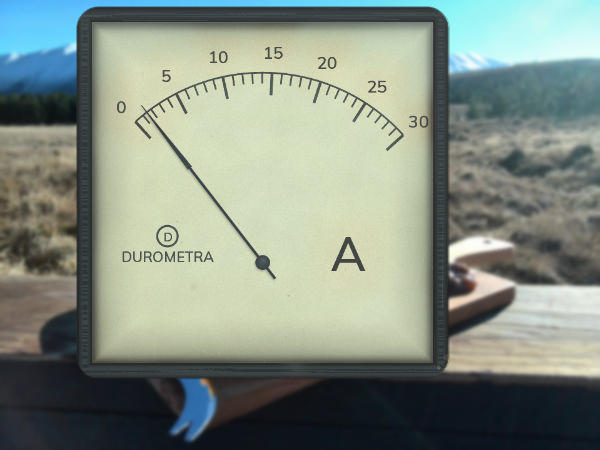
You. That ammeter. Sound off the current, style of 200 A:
1.5 A
